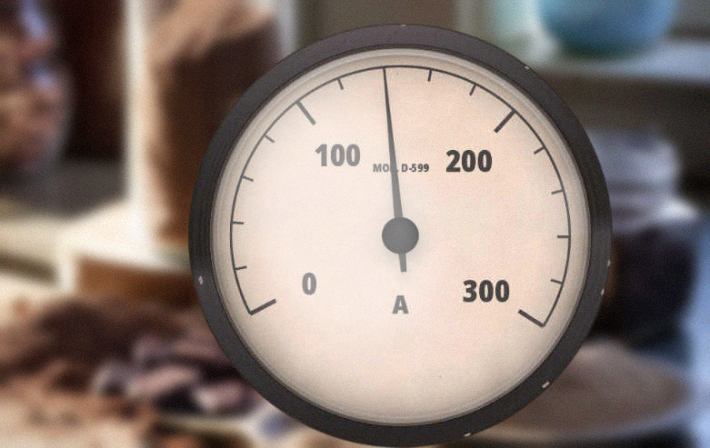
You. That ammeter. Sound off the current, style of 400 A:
140 A
